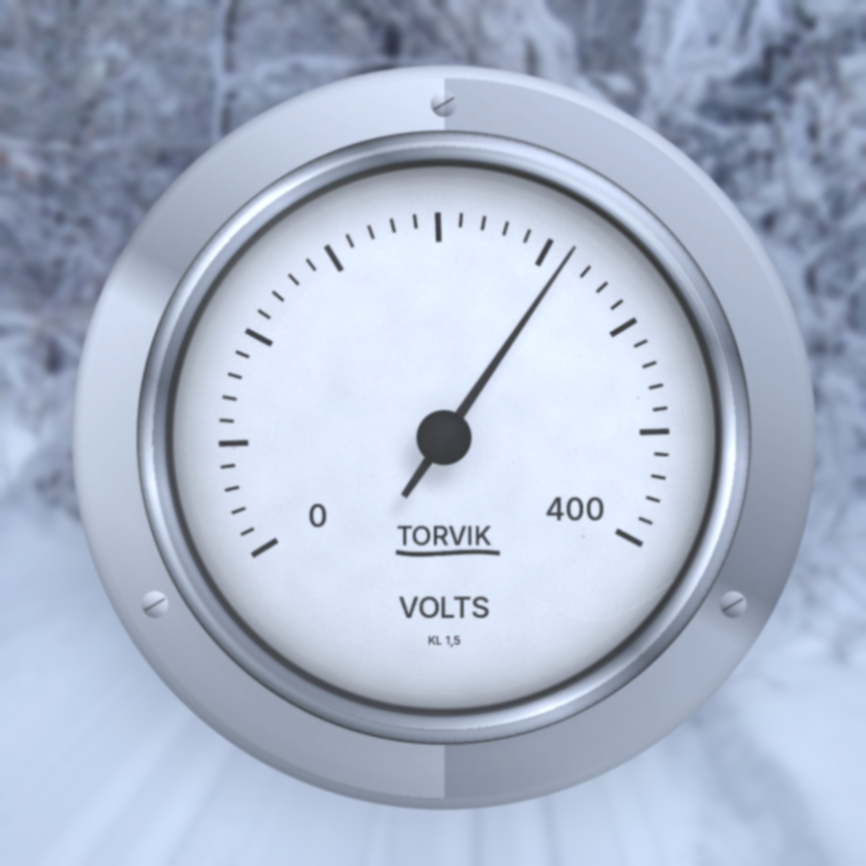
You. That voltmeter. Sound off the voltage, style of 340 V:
260 V
